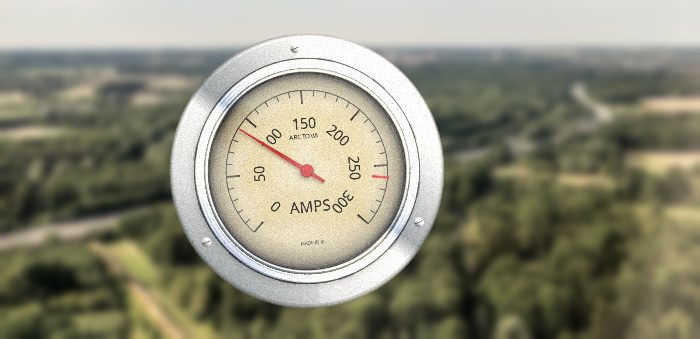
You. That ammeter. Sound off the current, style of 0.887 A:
90 A
